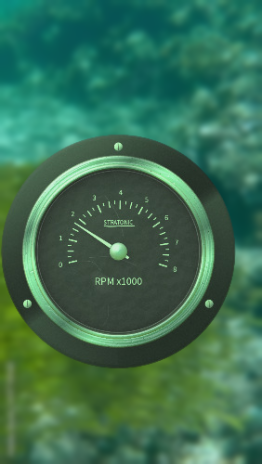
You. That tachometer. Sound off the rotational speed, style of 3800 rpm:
1750 rpm
